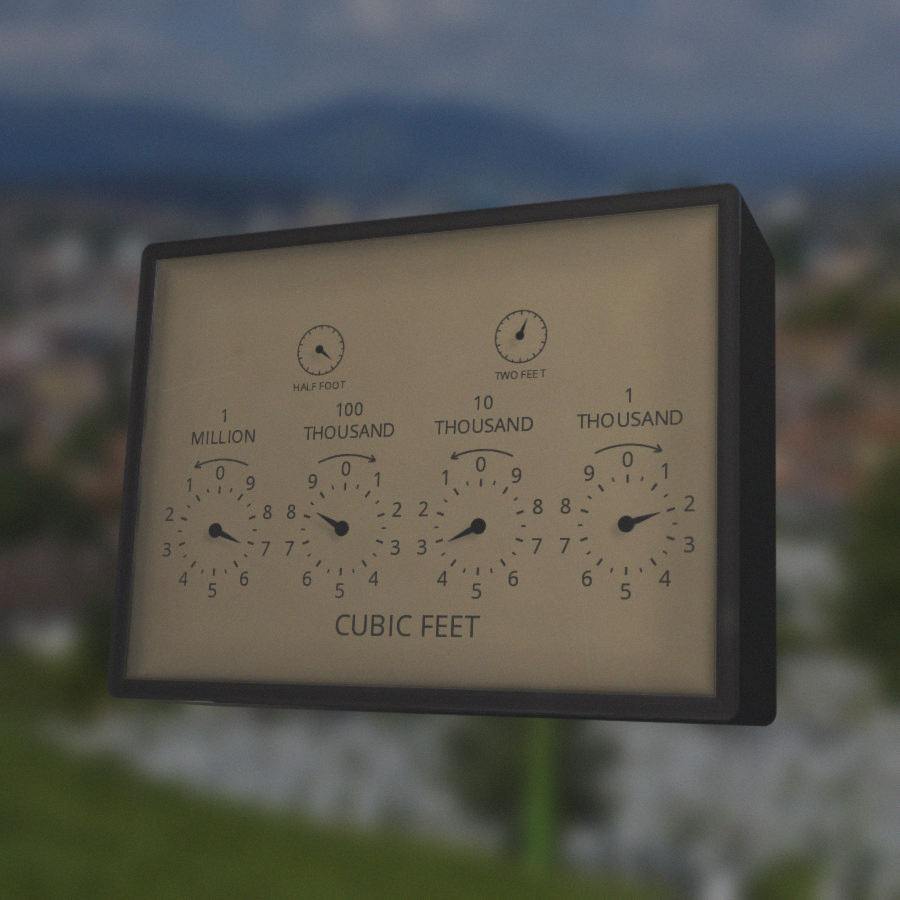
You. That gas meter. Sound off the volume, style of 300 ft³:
683200 ft³
